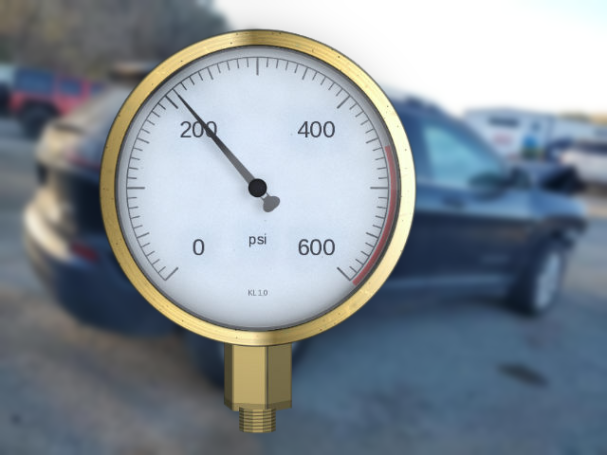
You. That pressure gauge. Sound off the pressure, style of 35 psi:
210 psi
